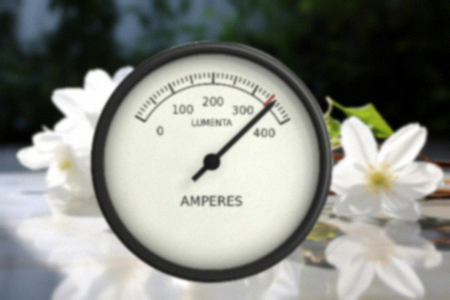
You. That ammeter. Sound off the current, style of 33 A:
350 A
